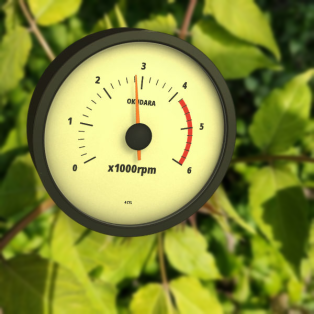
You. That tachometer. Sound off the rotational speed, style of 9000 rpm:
2800 rpm
